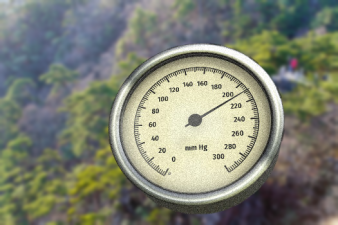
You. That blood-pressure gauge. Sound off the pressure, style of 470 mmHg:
210 mmHg
